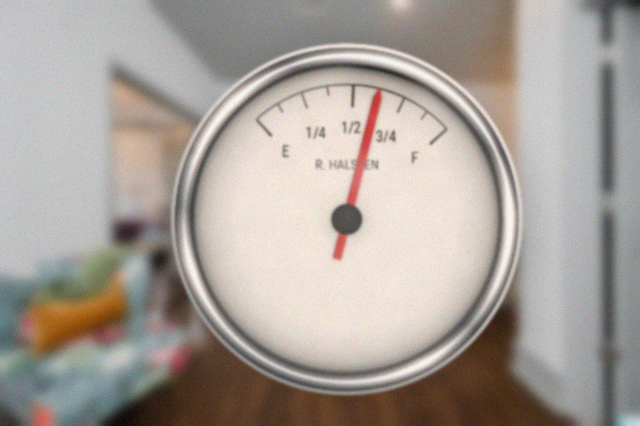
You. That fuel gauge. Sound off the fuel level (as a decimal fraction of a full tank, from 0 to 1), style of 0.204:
0.625
